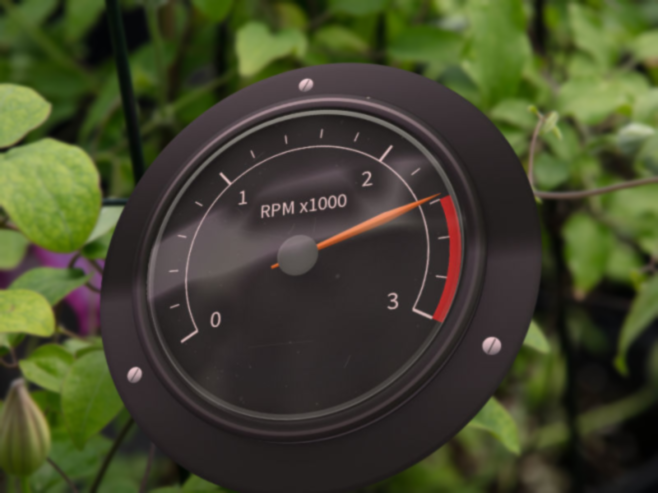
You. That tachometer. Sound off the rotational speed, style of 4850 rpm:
2400 rpm
